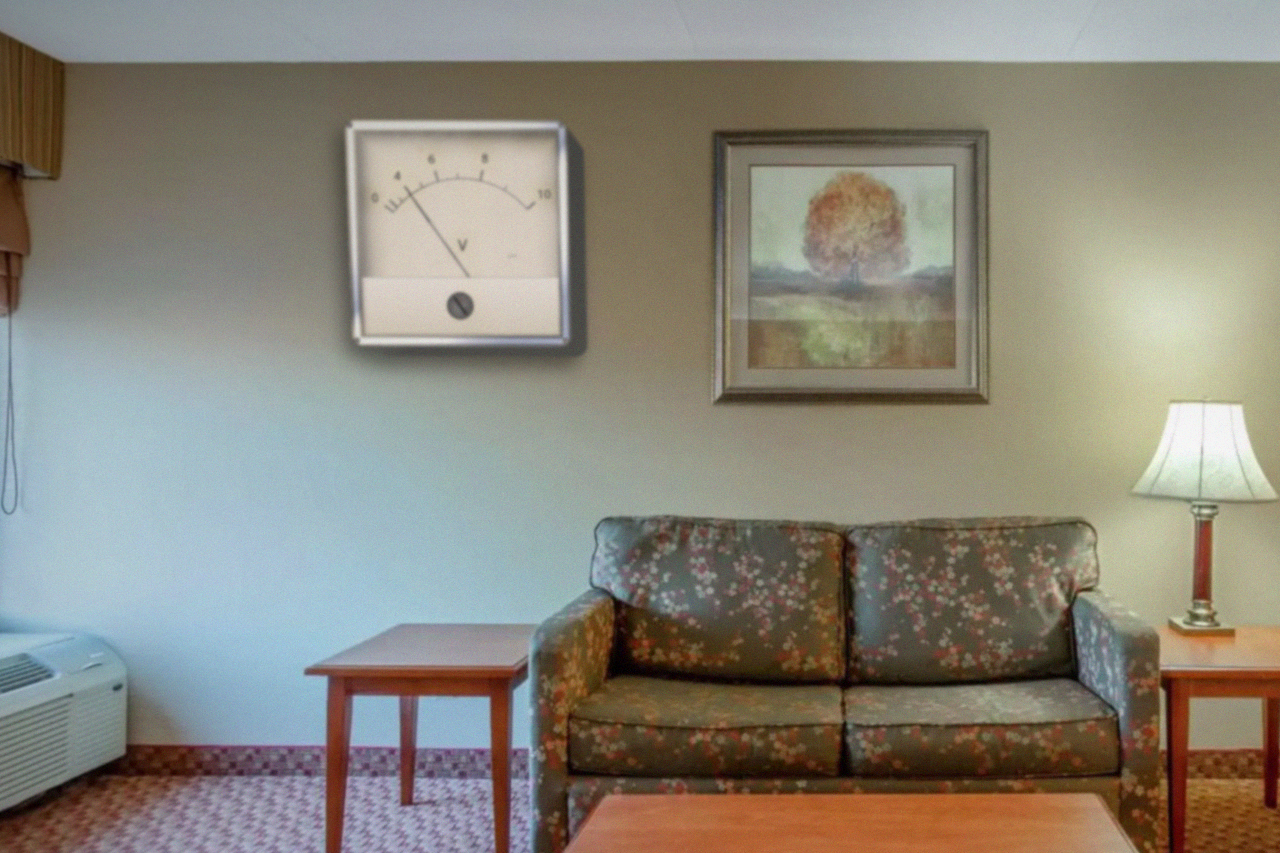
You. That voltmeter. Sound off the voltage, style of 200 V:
4 V
